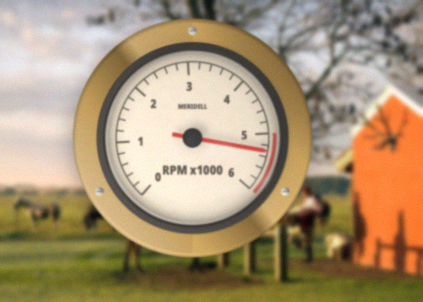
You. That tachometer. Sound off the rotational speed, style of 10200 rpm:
5300 rpm
